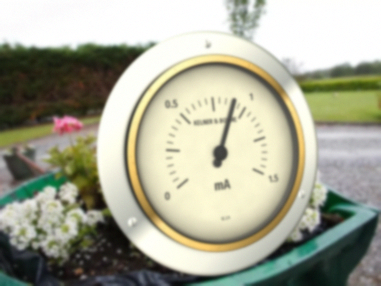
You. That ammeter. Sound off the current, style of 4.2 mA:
0.9 mA
